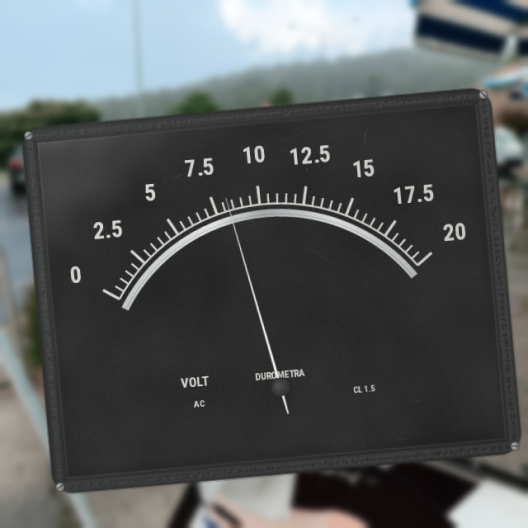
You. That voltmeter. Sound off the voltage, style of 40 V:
8.25 V
